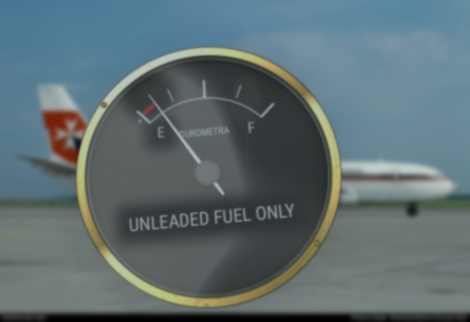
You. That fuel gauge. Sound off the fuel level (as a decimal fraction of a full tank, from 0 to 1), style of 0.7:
0.125
